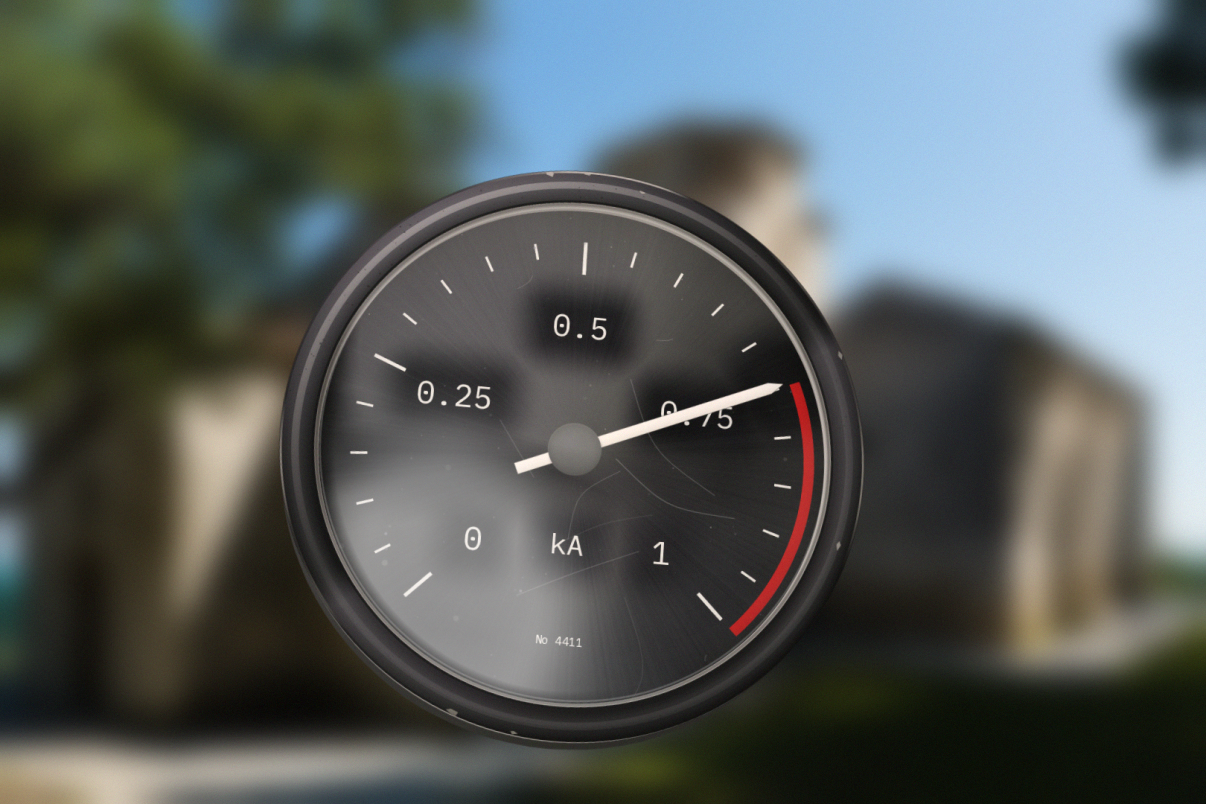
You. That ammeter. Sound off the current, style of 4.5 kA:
0.75 kA
